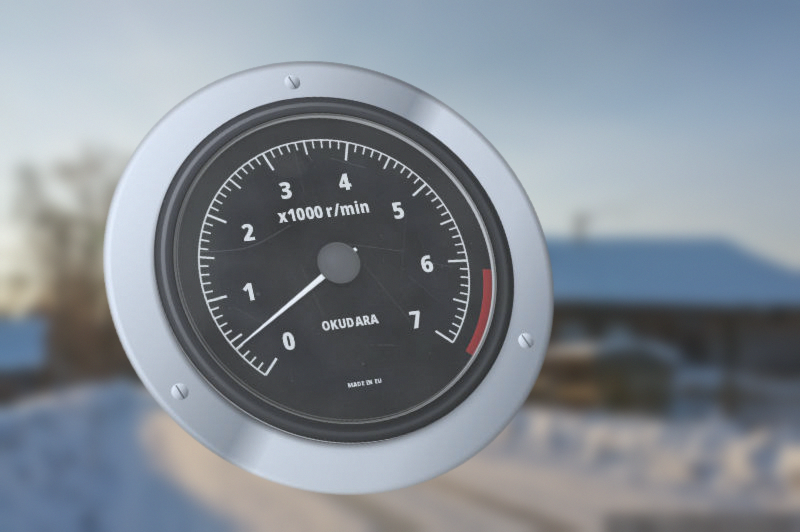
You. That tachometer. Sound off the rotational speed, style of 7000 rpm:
400 rpm
